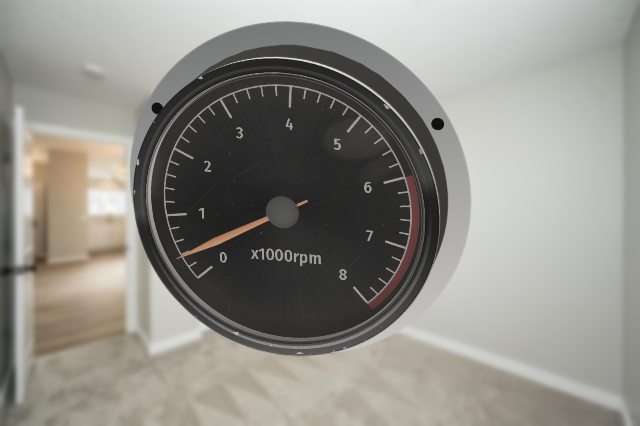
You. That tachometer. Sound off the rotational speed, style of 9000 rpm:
400 rpm
